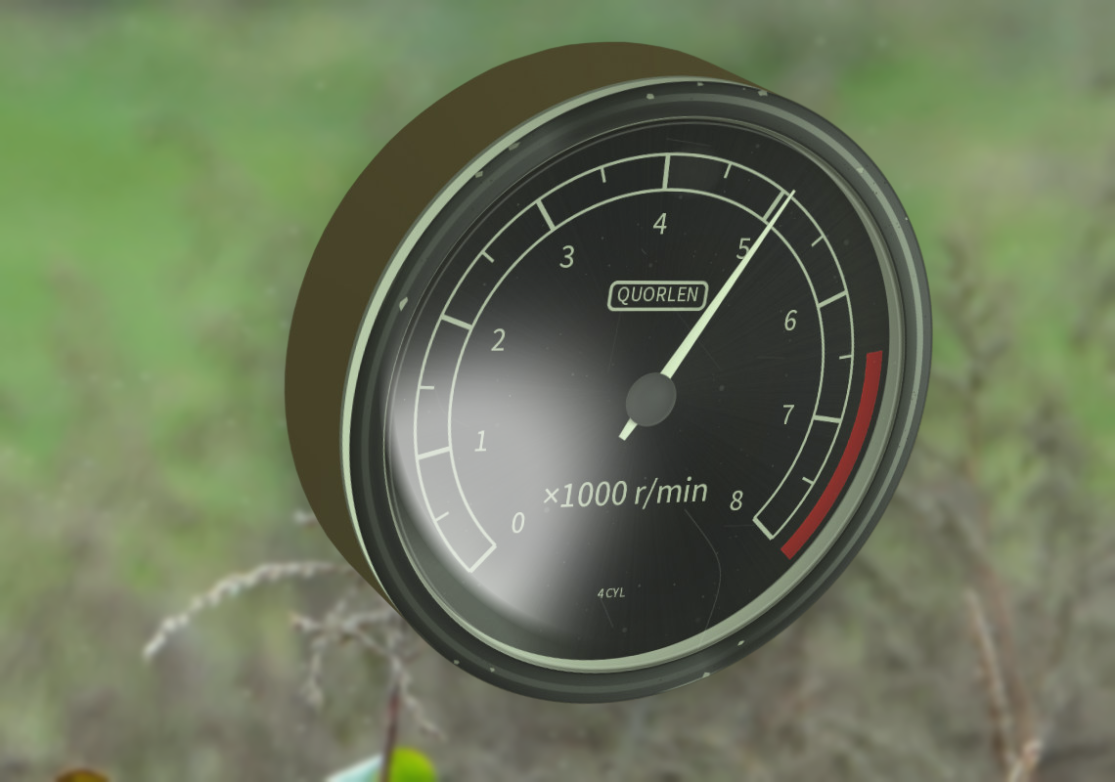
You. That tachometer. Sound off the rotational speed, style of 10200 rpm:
5000 rpm
